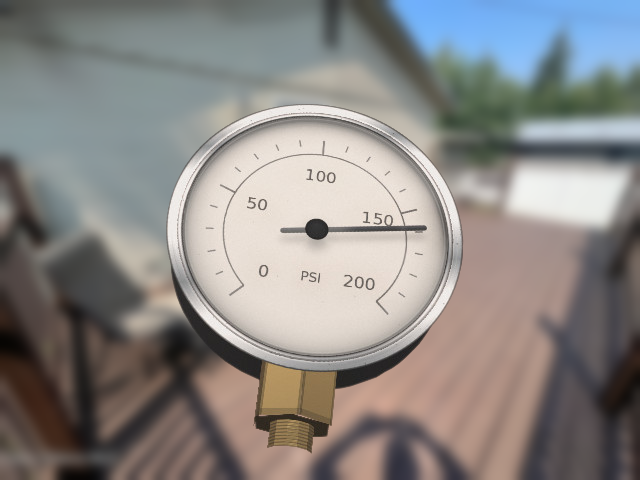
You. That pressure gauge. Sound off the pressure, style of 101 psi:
160 psi
